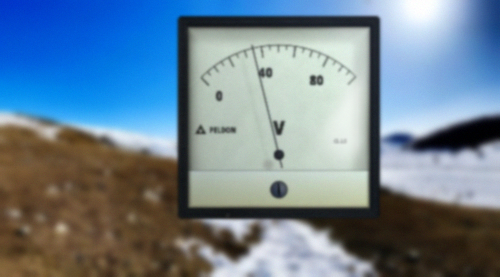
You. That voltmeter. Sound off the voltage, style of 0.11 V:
35 V
